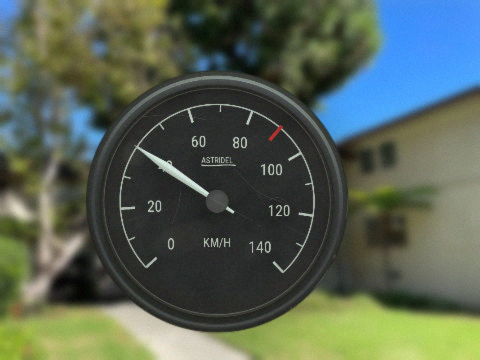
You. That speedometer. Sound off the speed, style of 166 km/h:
40 km/h
